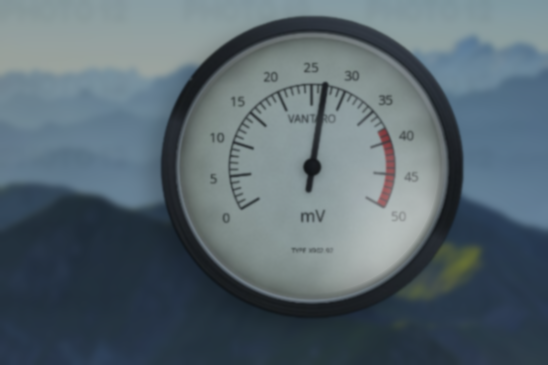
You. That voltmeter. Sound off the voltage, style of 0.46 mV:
27 mV
